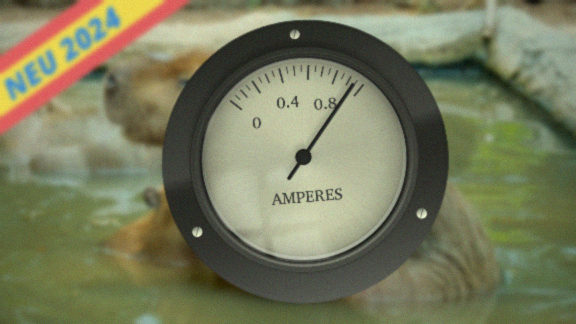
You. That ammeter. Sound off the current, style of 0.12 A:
0.95 A
